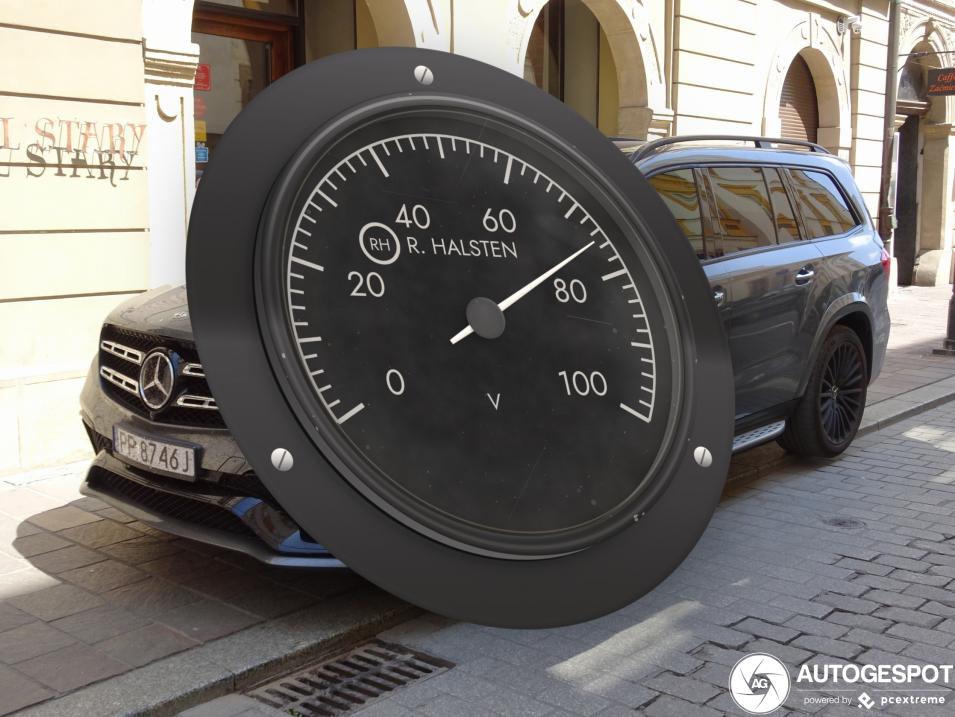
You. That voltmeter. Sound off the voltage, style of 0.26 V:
75 V
